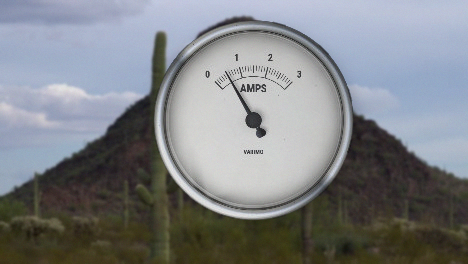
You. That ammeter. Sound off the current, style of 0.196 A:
0.5 A
